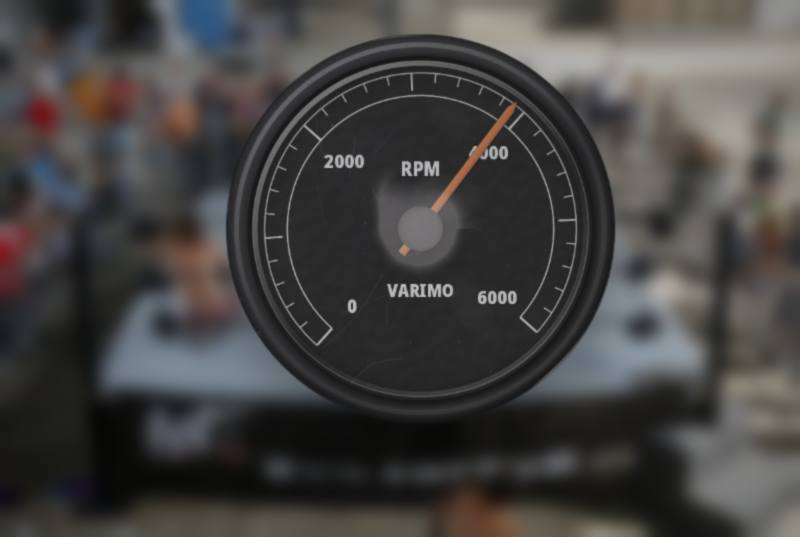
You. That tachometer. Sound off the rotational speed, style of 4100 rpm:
3900 rpm
